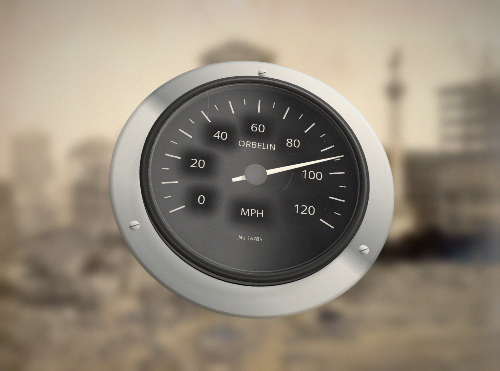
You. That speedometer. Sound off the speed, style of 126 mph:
95 mph
